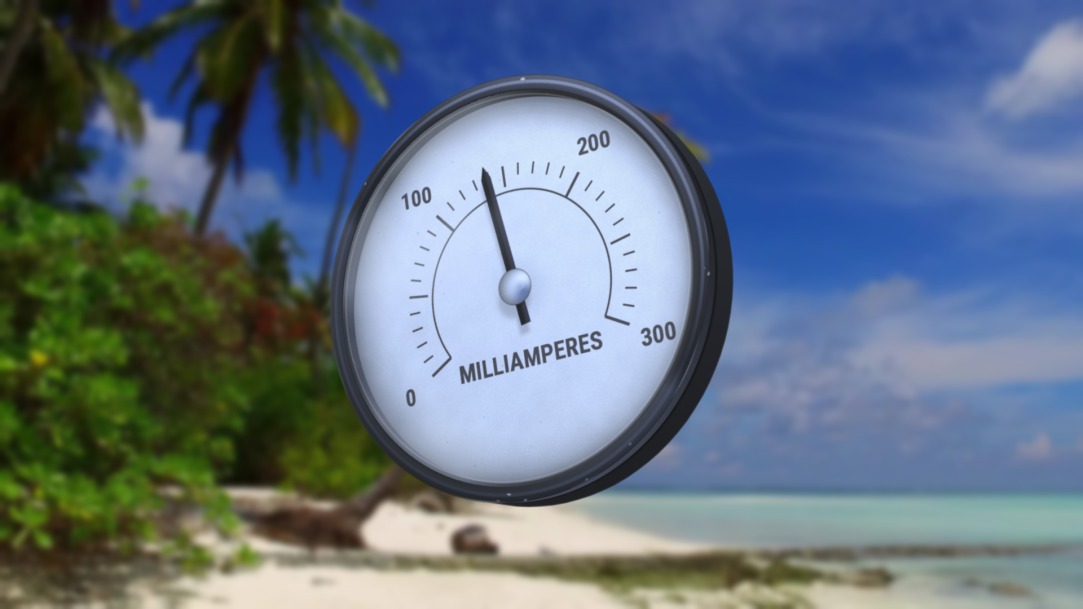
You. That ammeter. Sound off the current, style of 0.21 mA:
140 mA
